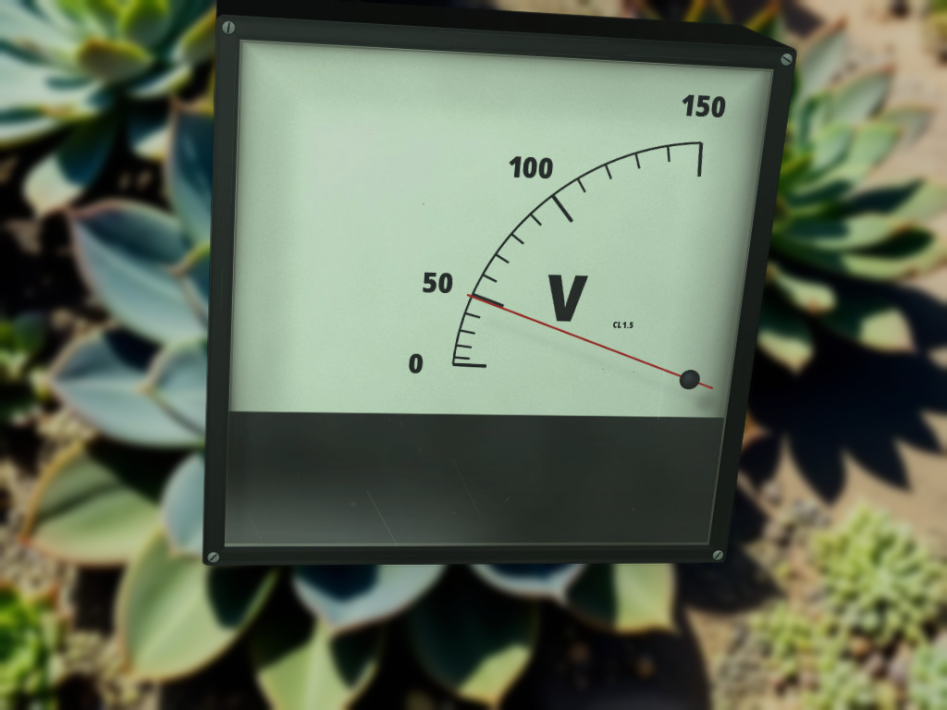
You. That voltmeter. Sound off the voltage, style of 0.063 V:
50 V
